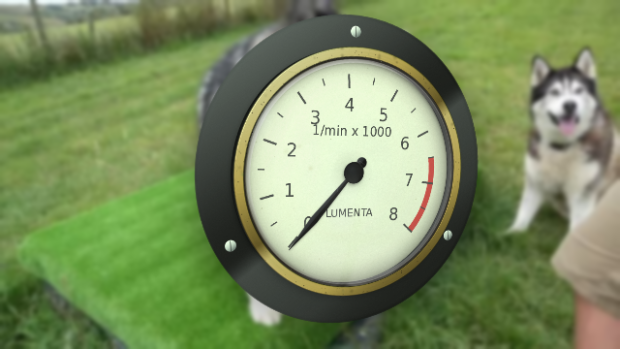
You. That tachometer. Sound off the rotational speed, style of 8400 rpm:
0 rpm
